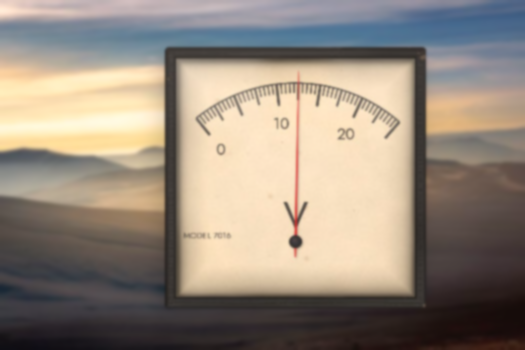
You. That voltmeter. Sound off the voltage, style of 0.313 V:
12.5 V
